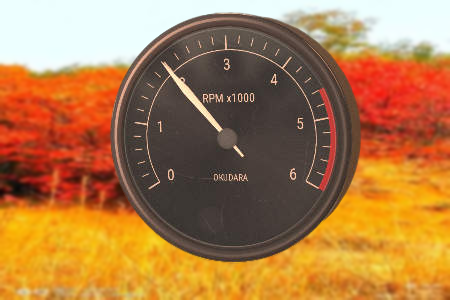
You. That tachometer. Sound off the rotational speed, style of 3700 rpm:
2000 rpm
